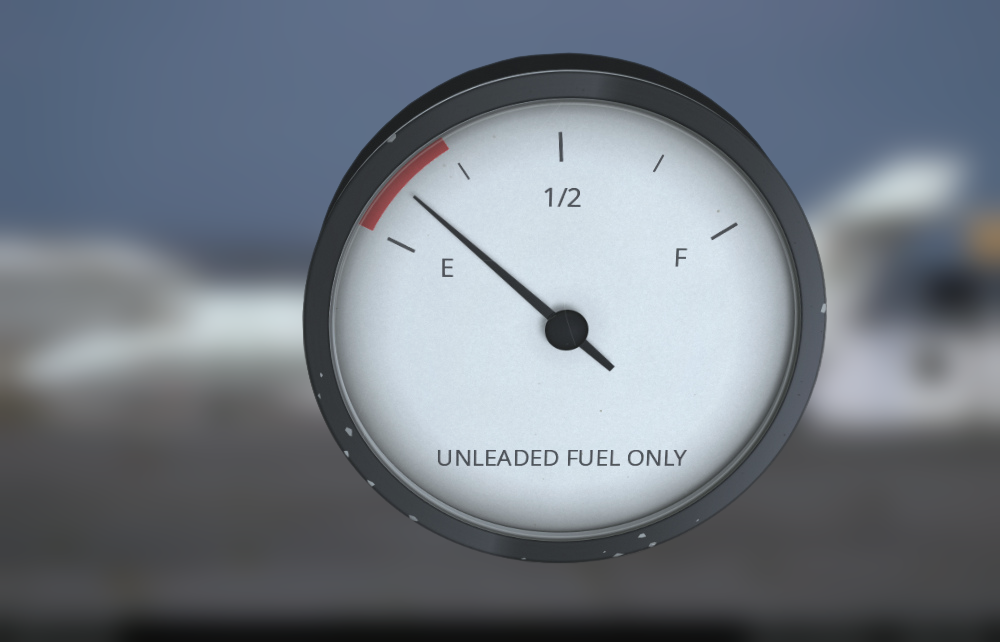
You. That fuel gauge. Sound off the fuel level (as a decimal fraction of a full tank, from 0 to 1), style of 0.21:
0.125
